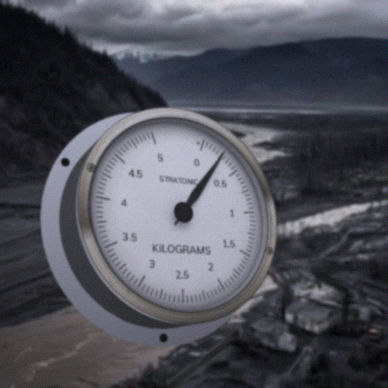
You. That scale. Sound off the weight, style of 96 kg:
0.25 kg
